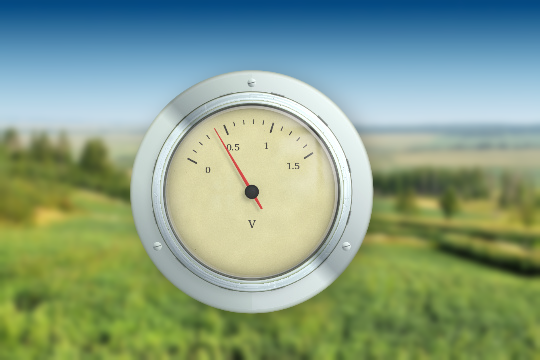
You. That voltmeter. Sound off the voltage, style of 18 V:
0.4 V
